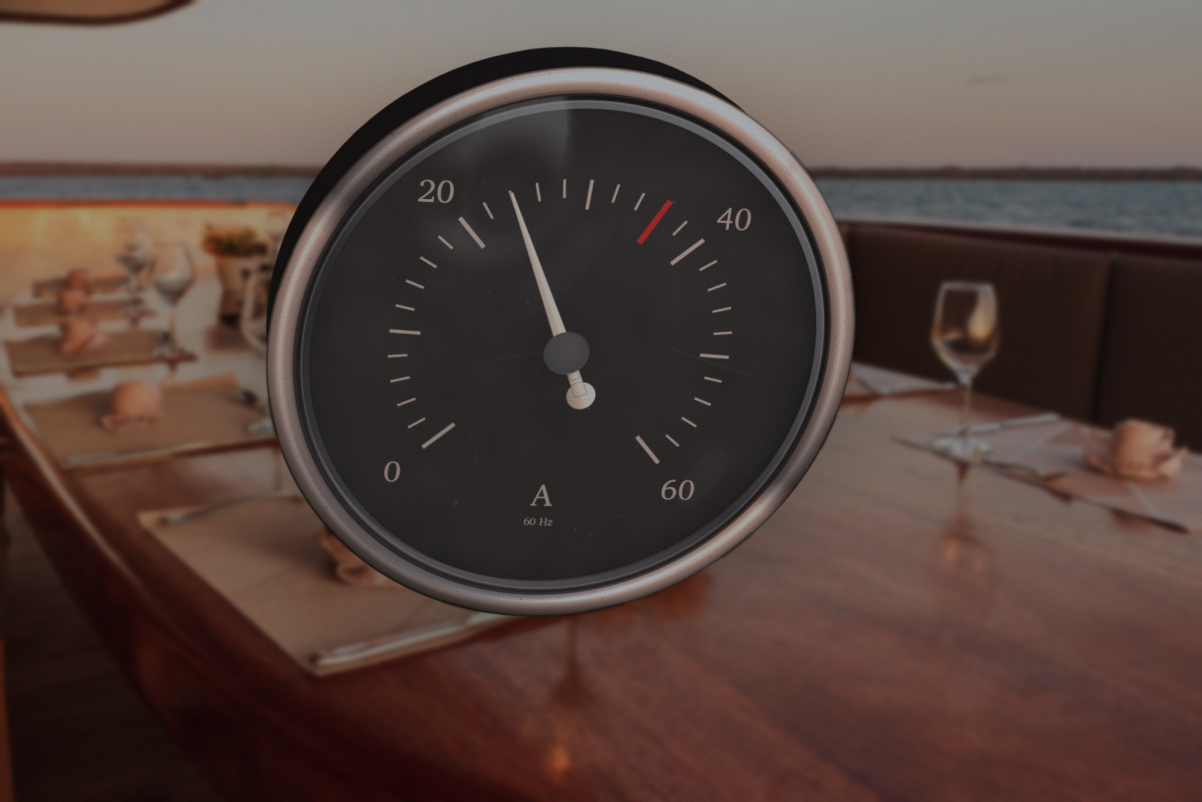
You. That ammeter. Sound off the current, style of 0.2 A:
24 A
